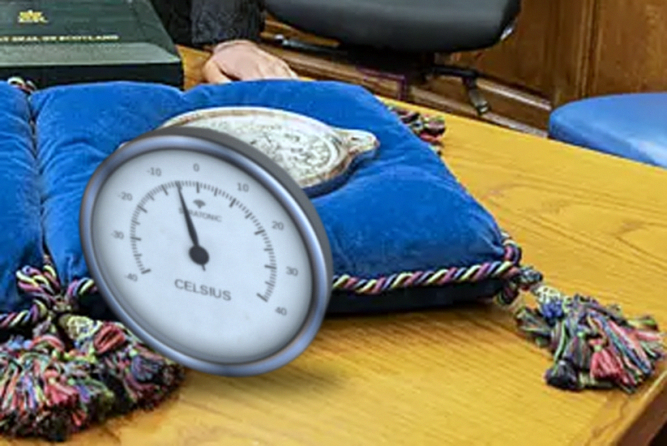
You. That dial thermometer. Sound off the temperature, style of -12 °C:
-5 °C
